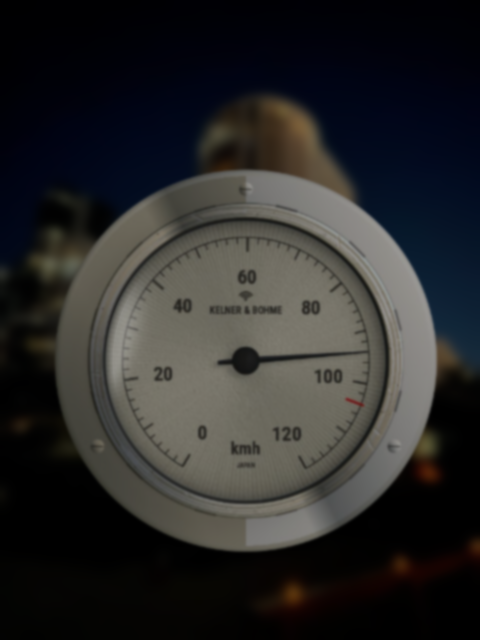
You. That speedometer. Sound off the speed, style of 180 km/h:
94 km/h
